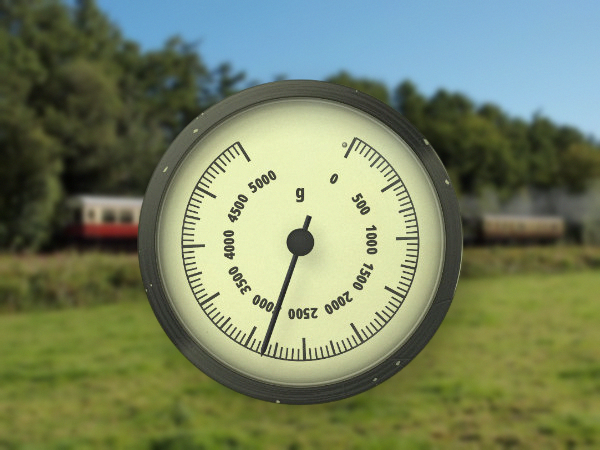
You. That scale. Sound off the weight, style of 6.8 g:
2850 g
